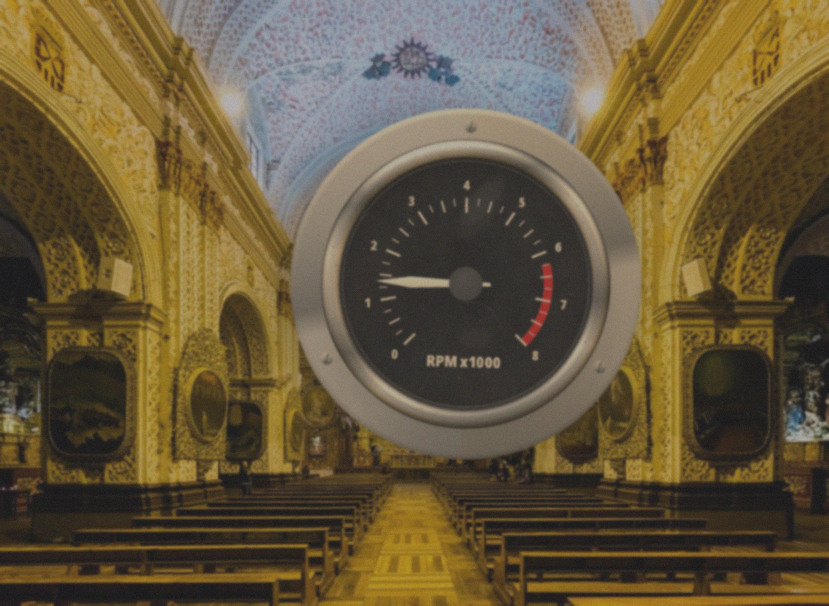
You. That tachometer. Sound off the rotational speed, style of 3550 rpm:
1375 rpm
